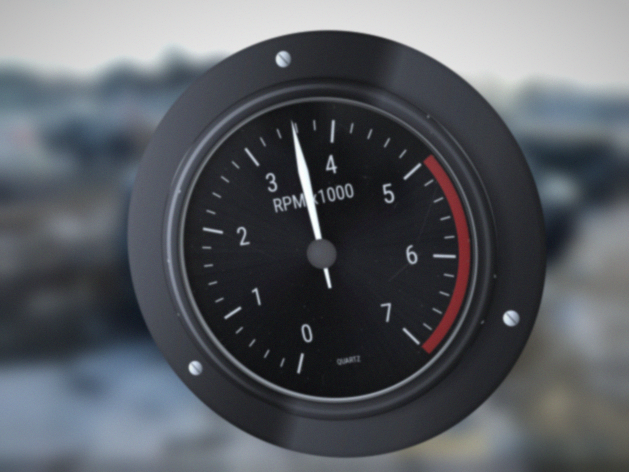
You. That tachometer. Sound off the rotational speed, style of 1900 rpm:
3600 rpm
